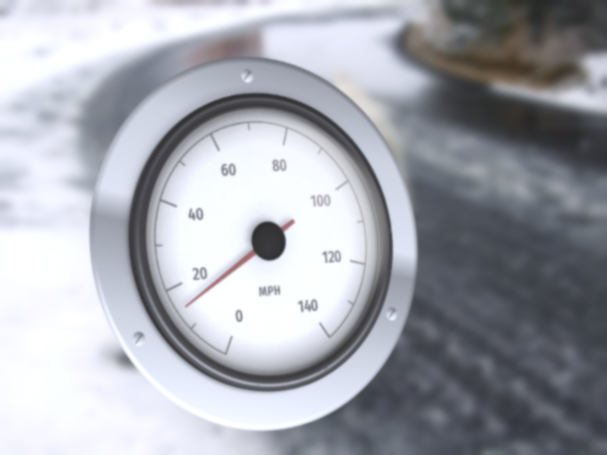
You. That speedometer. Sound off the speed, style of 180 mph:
15 mph
